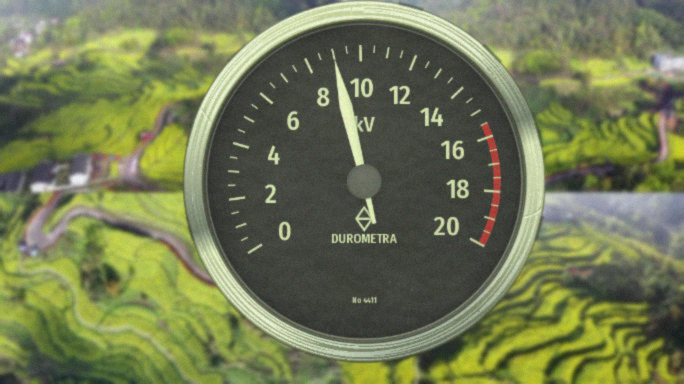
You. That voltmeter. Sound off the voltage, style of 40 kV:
9 kV
